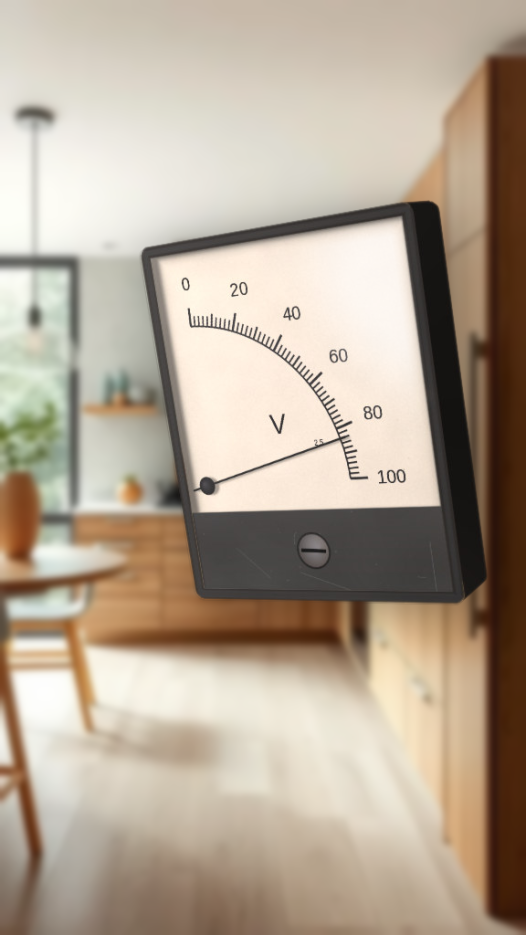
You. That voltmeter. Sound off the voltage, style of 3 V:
84 V
